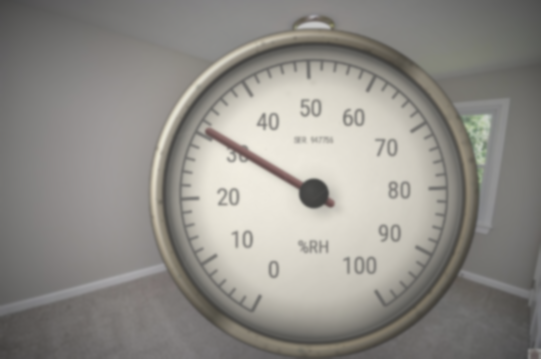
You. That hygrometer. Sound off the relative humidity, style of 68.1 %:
31 %
